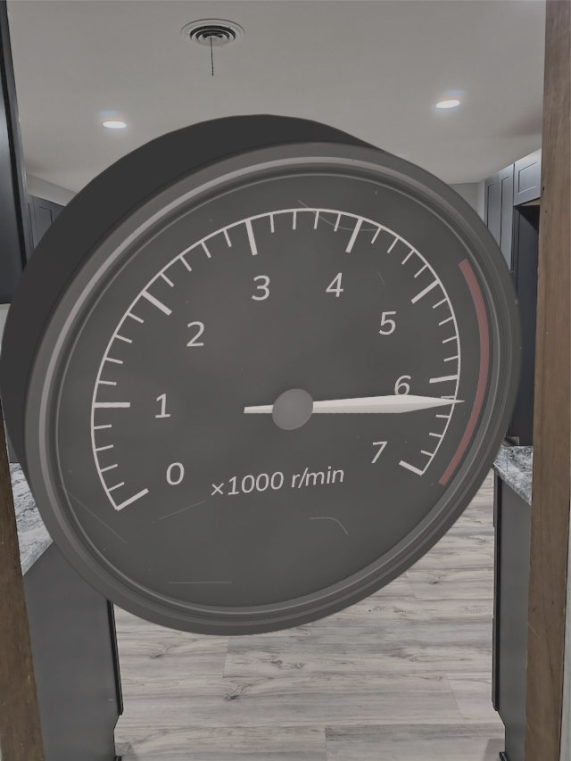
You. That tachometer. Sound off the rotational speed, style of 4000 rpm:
6200 rpm
